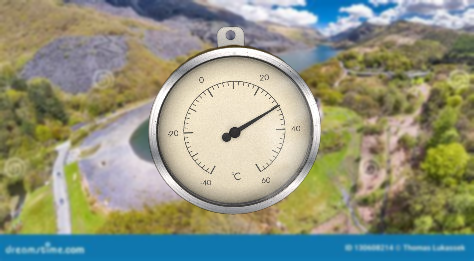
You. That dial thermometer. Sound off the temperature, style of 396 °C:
30 °C
